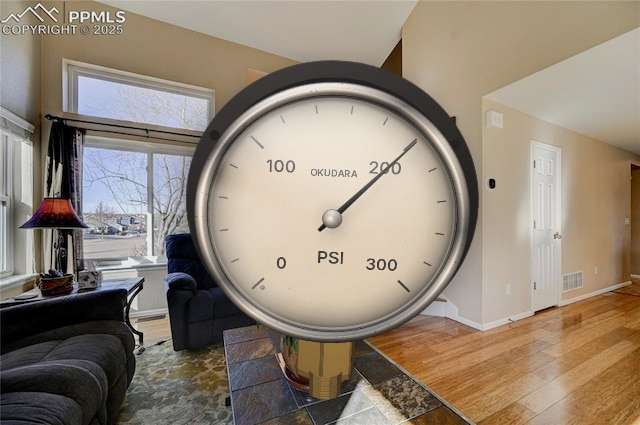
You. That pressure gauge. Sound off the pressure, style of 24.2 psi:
200 psi
